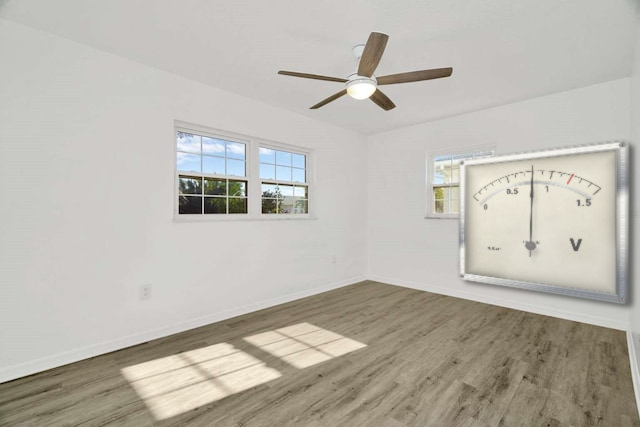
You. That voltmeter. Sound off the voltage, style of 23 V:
0.8 V
